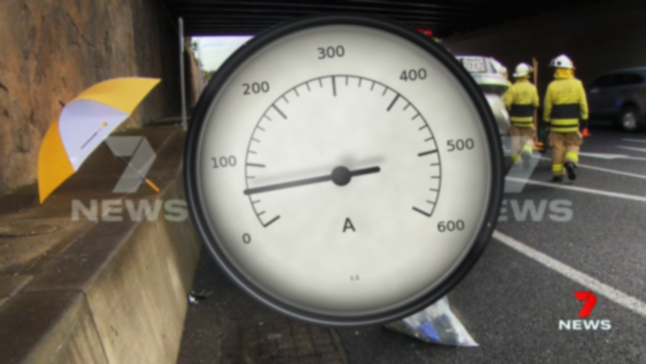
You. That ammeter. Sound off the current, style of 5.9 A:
60 A
